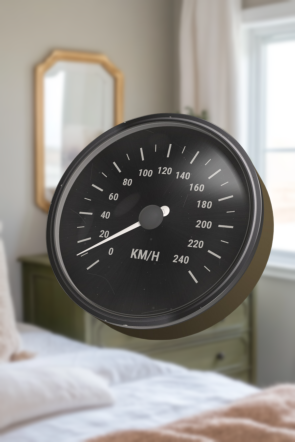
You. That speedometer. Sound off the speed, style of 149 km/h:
10 km/h
